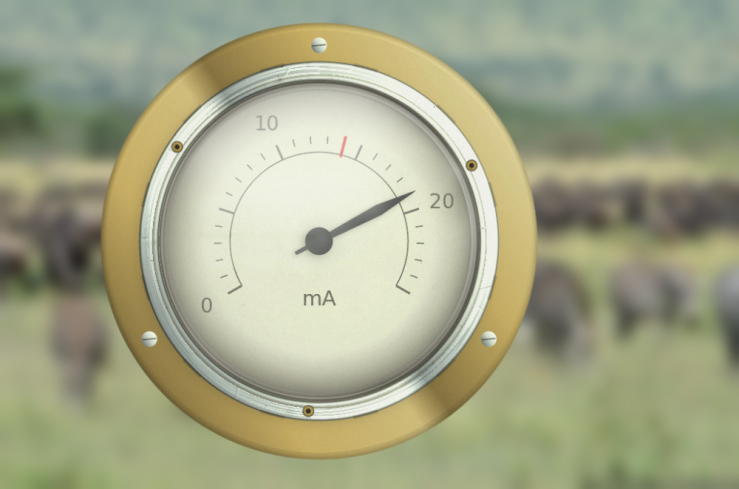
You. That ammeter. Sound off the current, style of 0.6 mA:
19 mA
